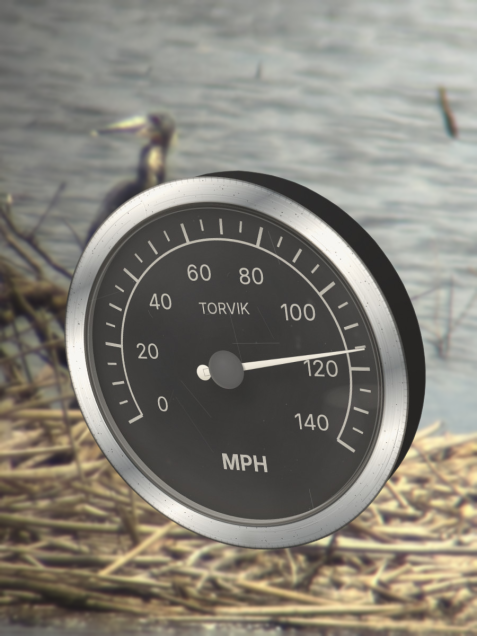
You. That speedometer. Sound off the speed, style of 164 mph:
115 mph
